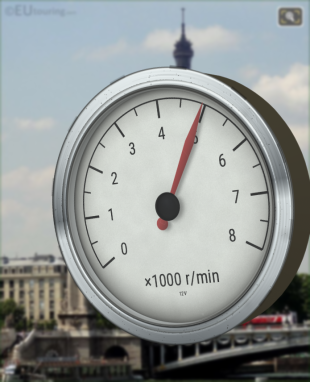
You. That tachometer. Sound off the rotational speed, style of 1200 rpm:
5000 rpm
